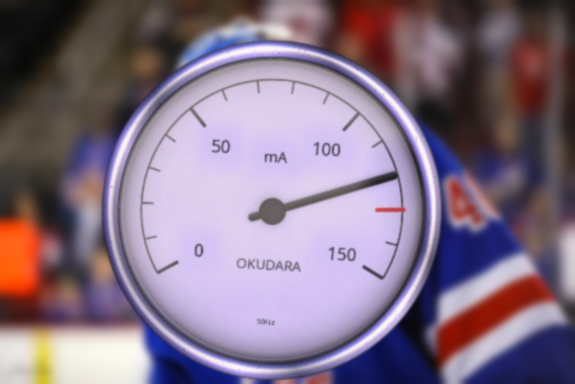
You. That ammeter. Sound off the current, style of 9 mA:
120 mA
